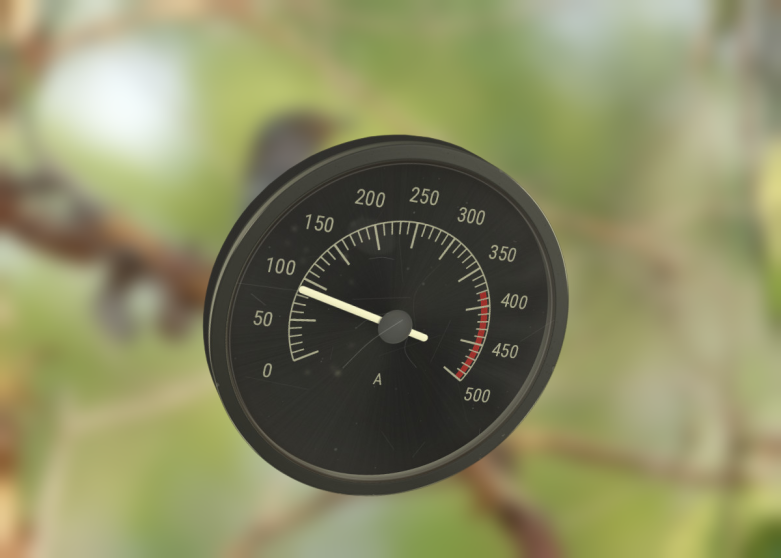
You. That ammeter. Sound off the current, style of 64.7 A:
90 A
